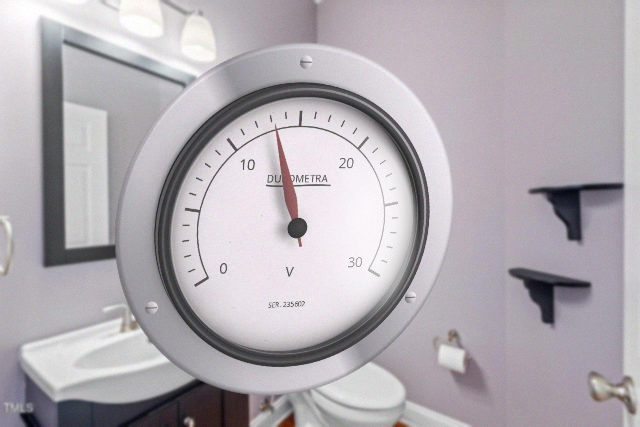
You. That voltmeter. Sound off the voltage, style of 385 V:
13 V
